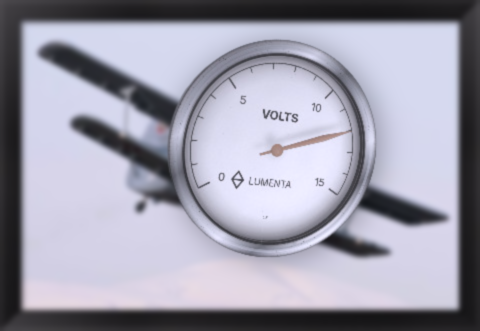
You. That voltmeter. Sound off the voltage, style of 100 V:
12 V
